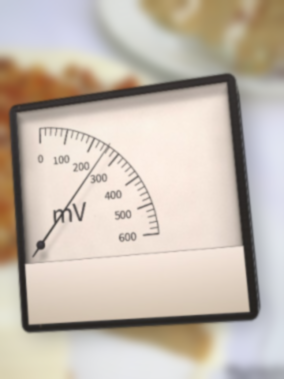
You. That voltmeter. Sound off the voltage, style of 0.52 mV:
260 mV
